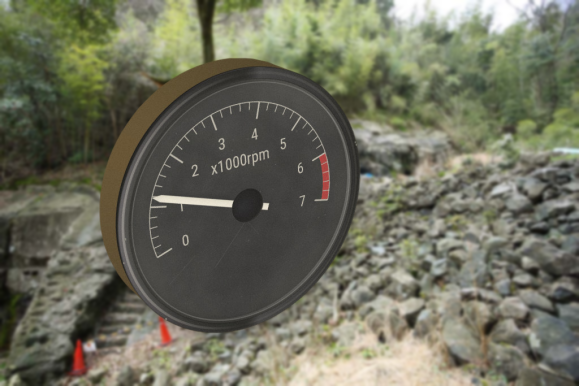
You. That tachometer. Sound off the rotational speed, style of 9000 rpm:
1200 rpm
